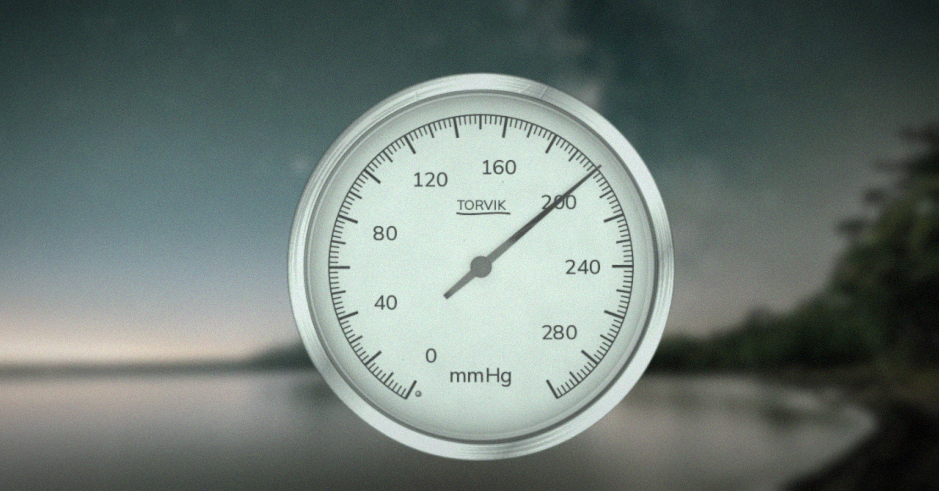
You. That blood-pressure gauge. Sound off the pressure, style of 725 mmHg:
200 mmHg
